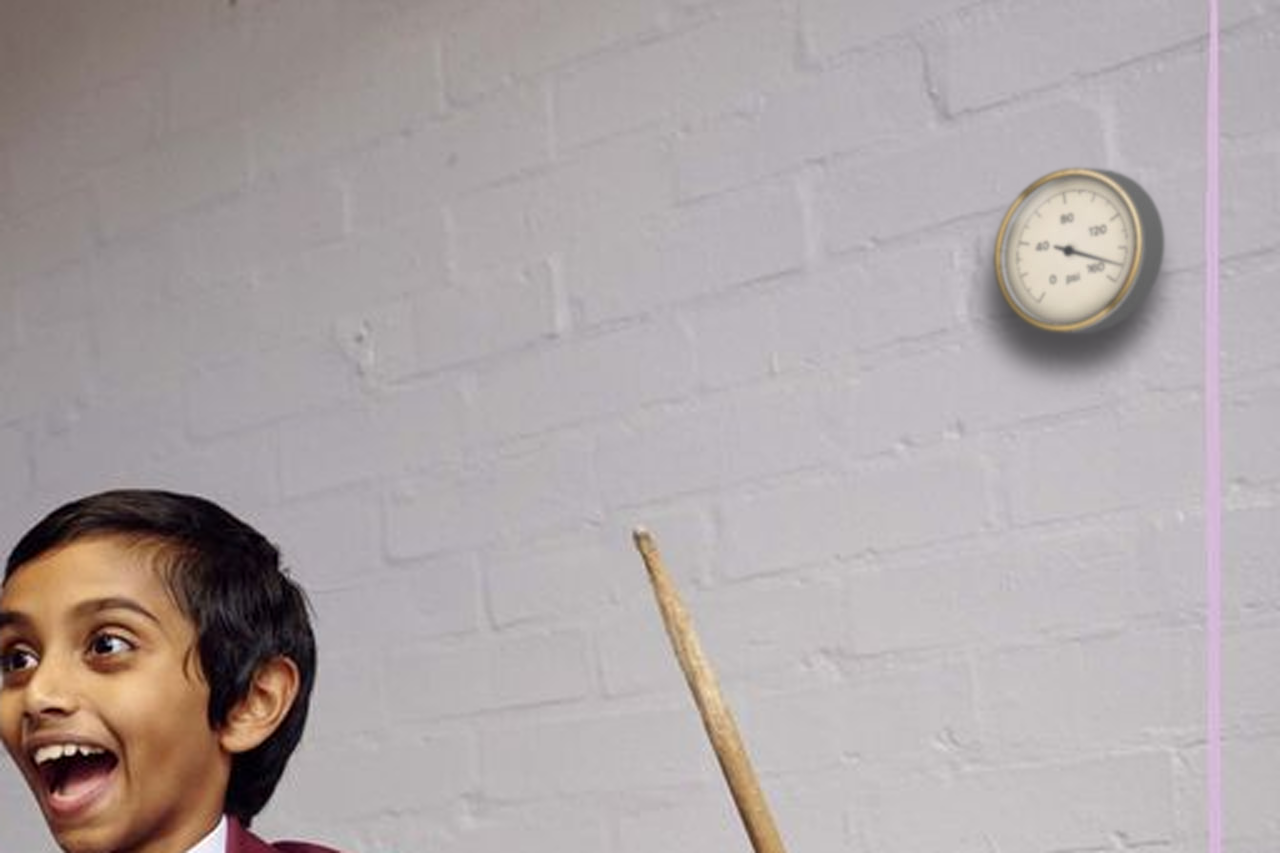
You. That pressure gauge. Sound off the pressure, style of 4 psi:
150 psi
